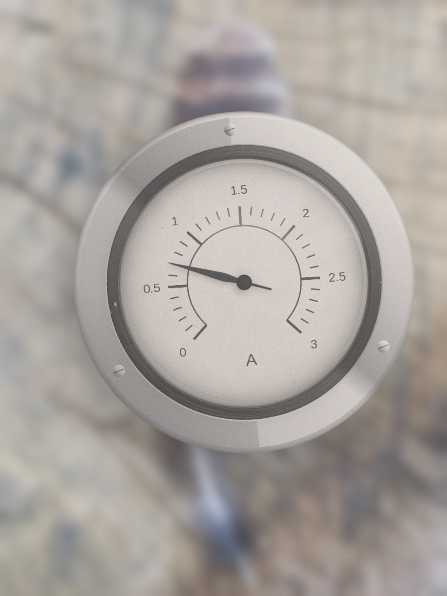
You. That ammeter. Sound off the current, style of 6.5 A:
0.7 A
